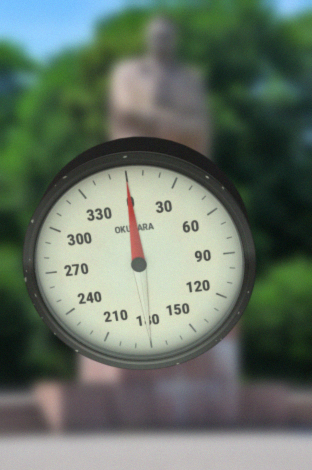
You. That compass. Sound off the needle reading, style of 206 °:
0 °
